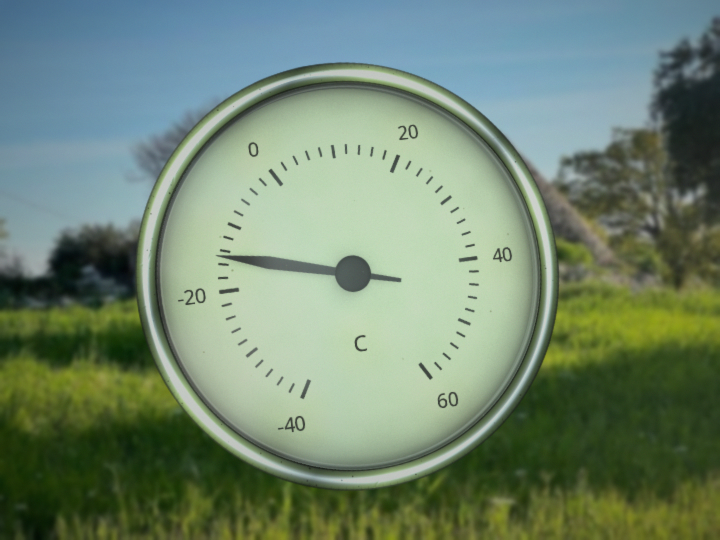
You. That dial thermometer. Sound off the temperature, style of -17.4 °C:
-15 °C
